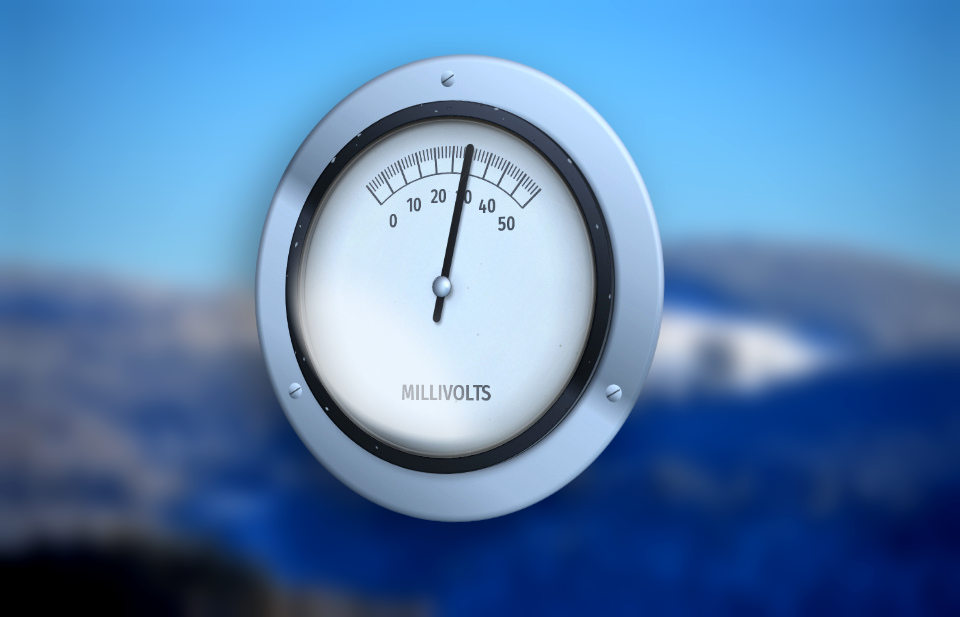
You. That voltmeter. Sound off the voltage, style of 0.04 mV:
30 mV
